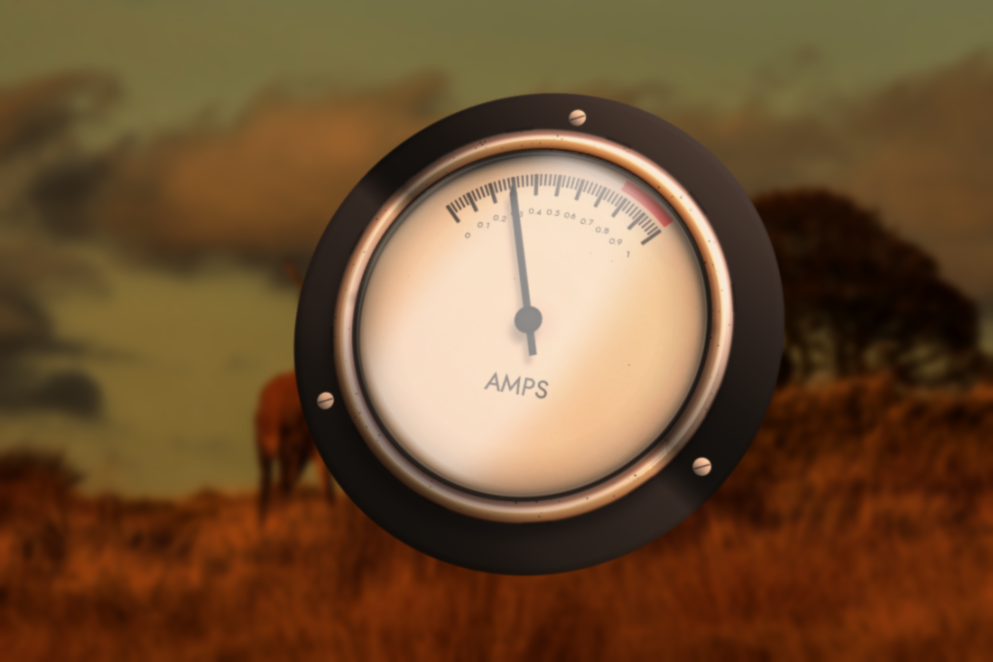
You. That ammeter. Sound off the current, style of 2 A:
0.3 A
